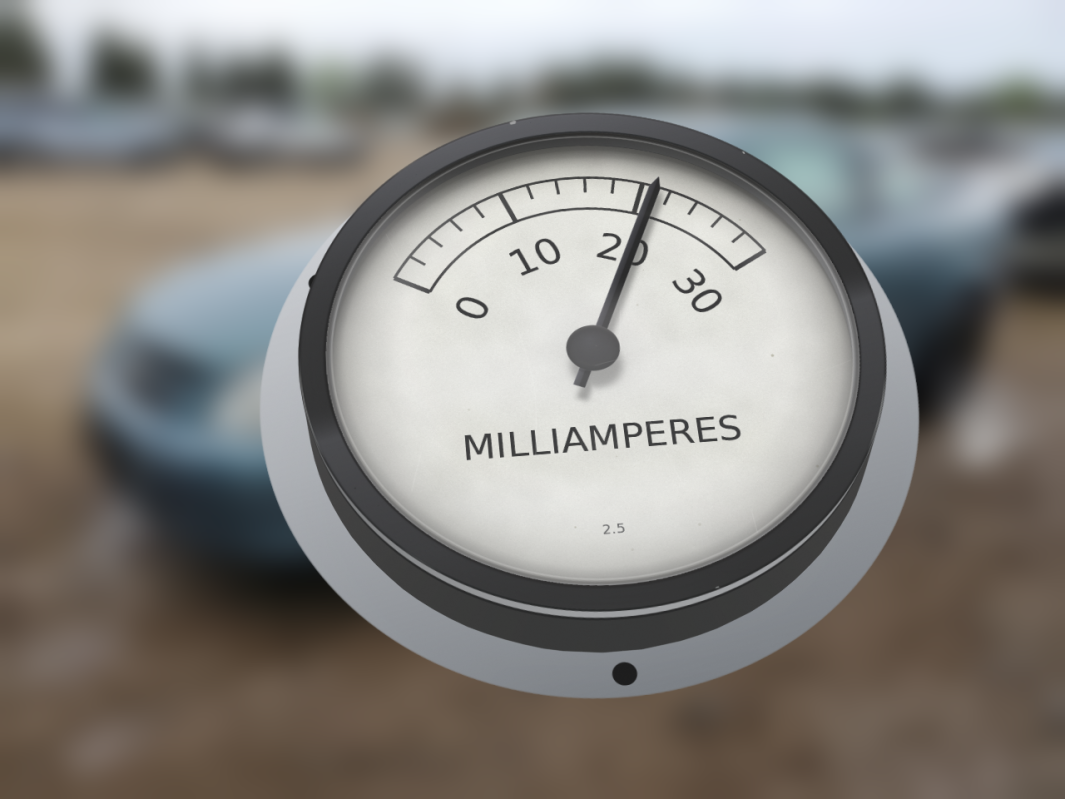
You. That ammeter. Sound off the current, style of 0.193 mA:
21 mA
